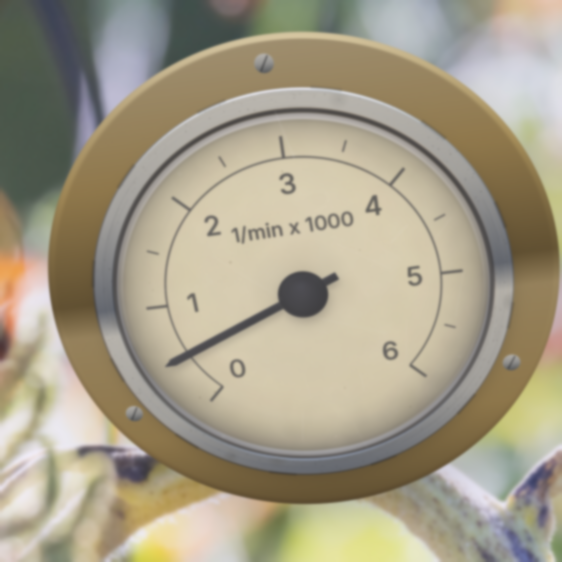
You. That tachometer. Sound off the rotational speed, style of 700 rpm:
500 rpm
